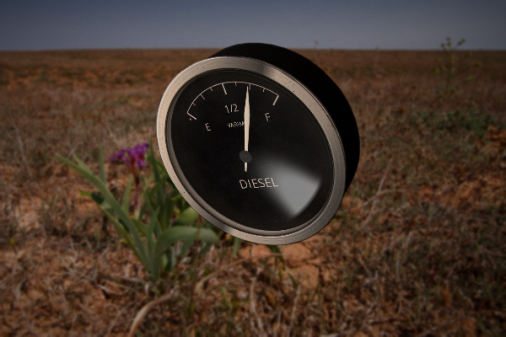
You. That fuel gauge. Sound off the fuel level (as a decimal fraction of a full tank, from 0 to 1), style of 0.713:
0.75
